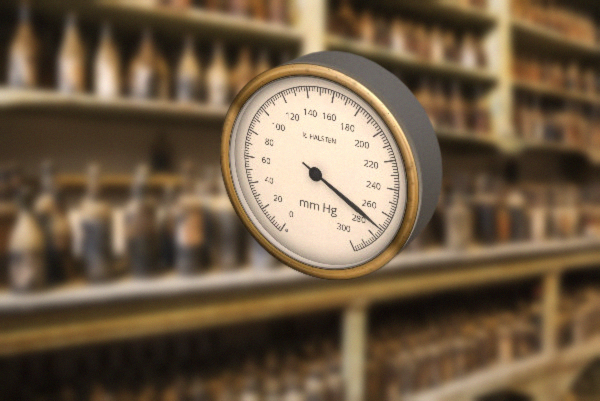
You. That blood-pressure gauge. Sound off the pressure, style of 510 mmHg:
270 mmHg
